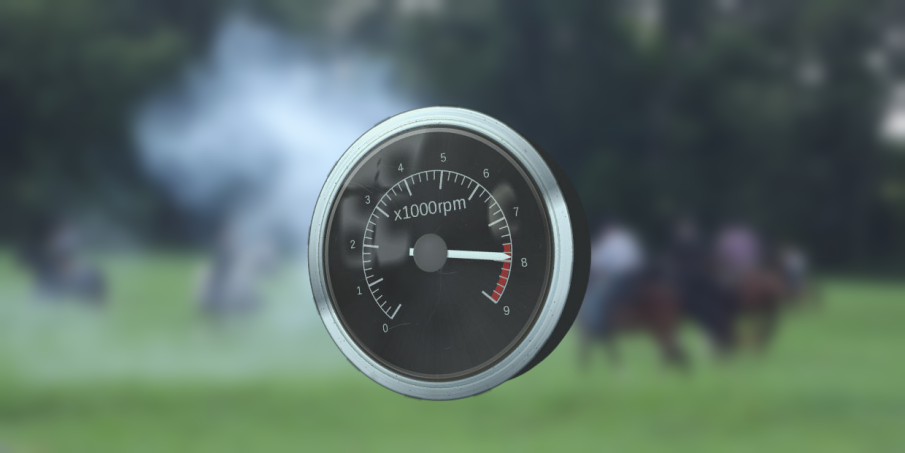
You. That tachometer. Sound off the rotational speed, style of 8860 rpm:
7900 rpm
